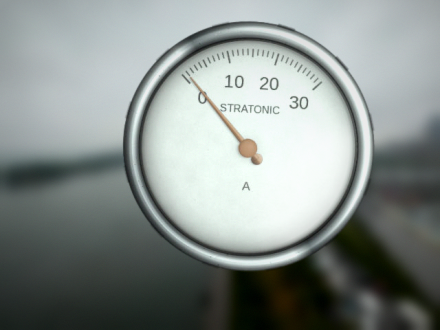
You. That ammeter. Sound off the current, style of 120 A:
1 A
